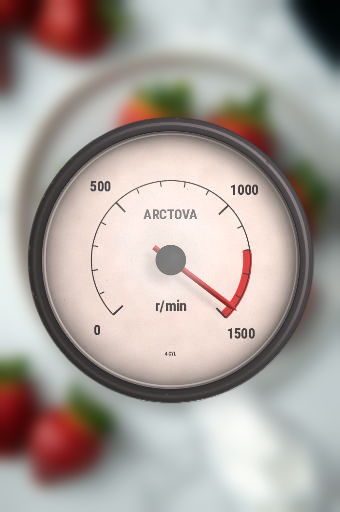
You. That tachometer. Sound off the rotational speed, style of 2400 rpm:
1450 rpm
